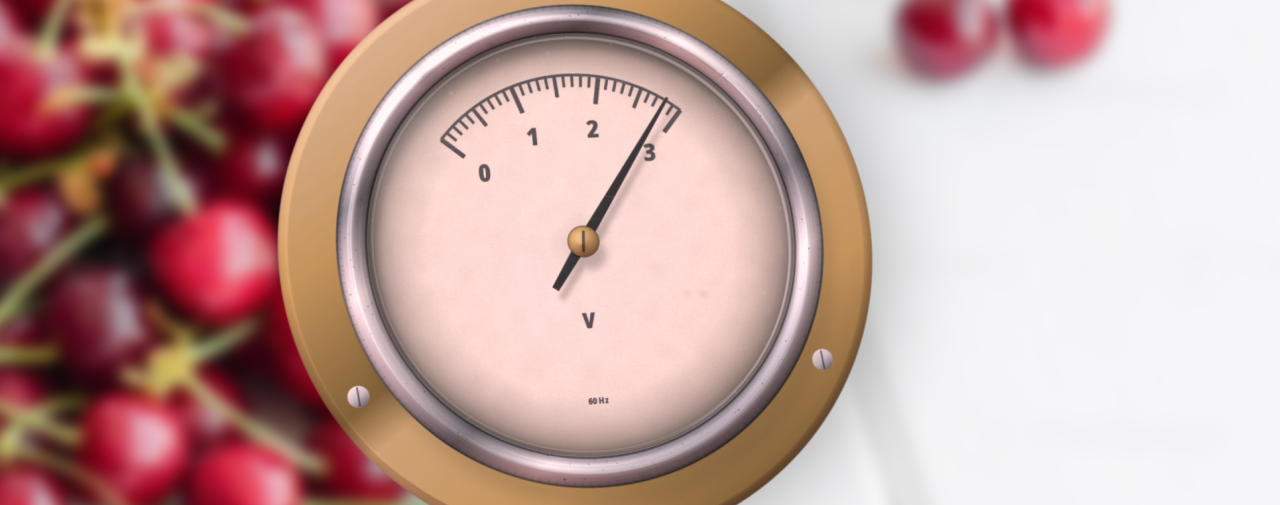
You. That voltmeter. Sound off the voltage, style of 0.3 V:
2.8 V
